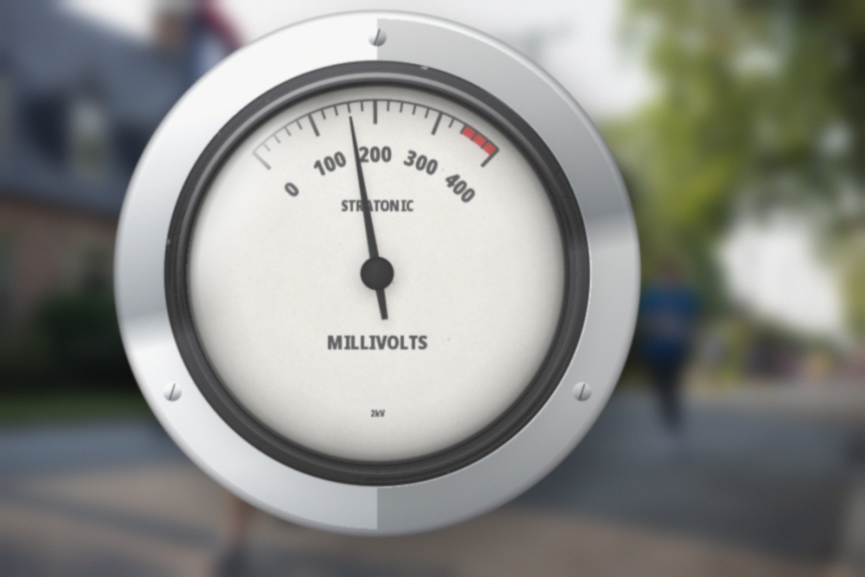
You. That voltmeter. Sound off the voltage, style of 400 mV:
160 mV
